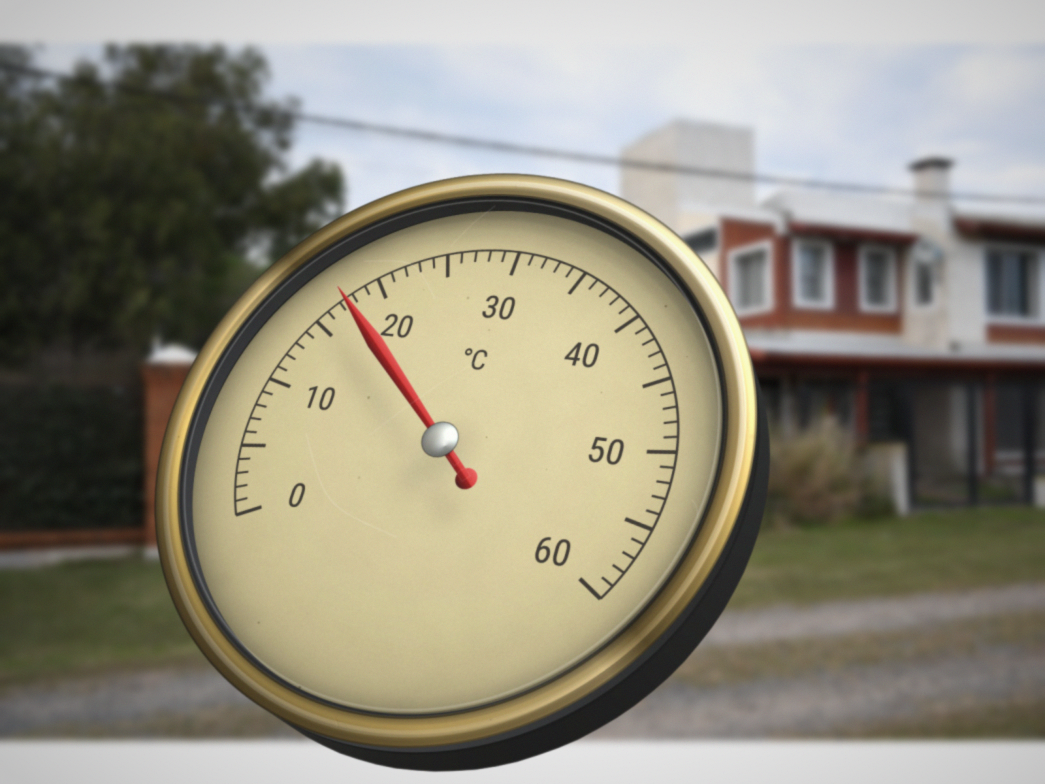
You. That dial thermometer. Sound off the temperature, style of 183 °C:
17.5 °C
